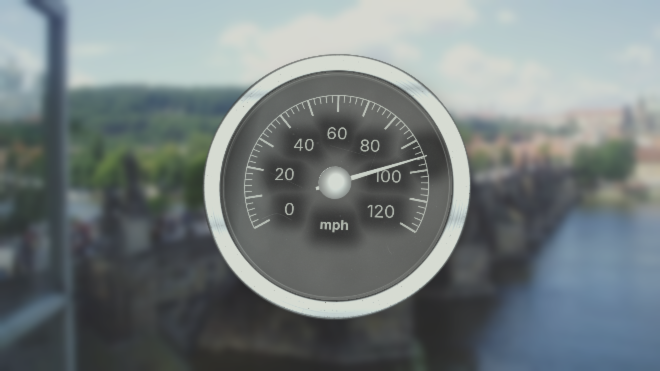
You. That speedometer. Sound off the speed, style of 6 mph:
96 mph
